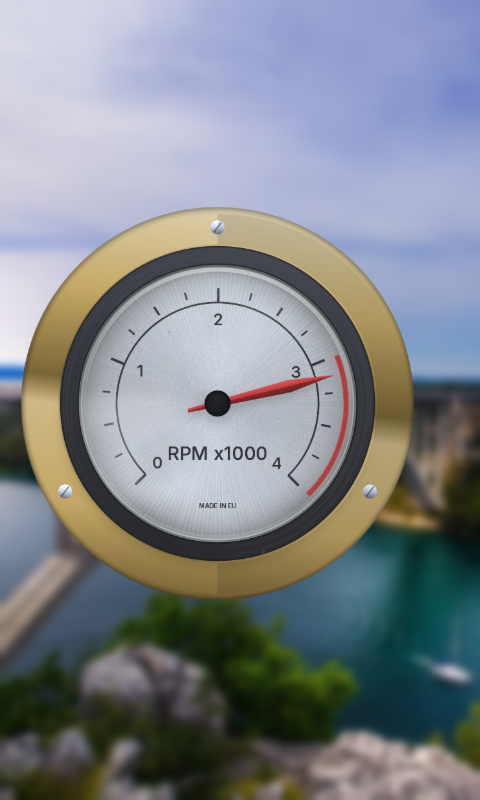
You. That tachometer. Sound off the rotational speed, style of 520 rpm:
3125 rpm
